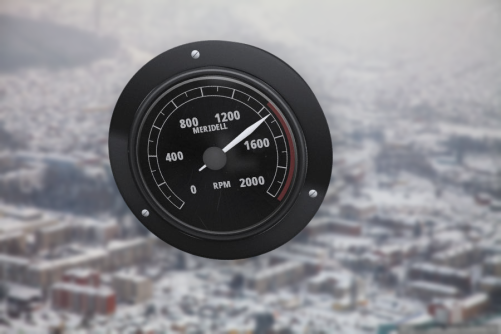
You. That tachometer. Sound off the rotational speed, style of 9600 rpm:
1450 rpm
